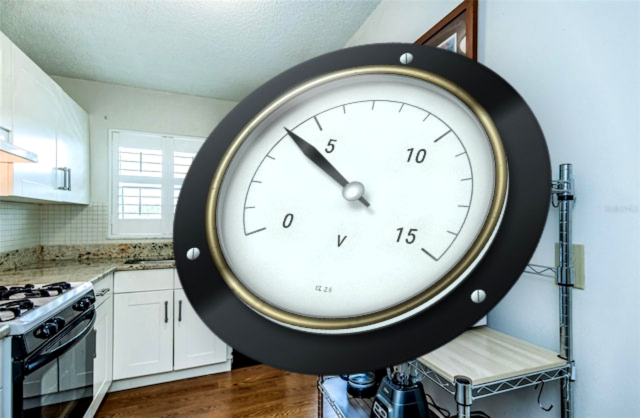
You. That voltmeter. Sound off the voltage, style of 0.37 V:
4 V
